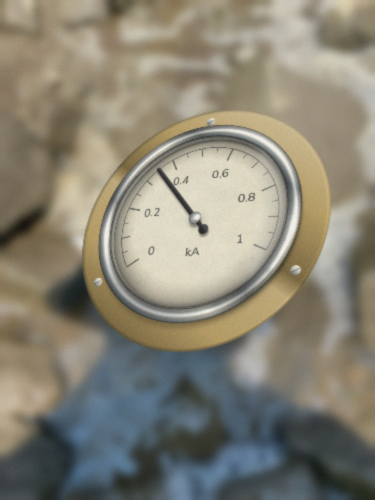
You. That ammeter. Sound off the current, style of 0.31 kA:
0.35 kA
